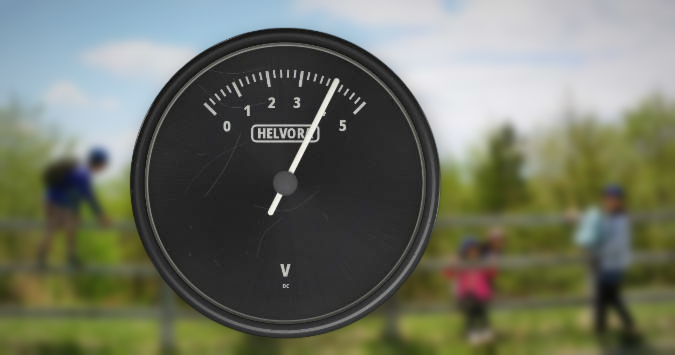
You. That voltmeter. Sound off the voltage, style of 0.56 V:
4 V
